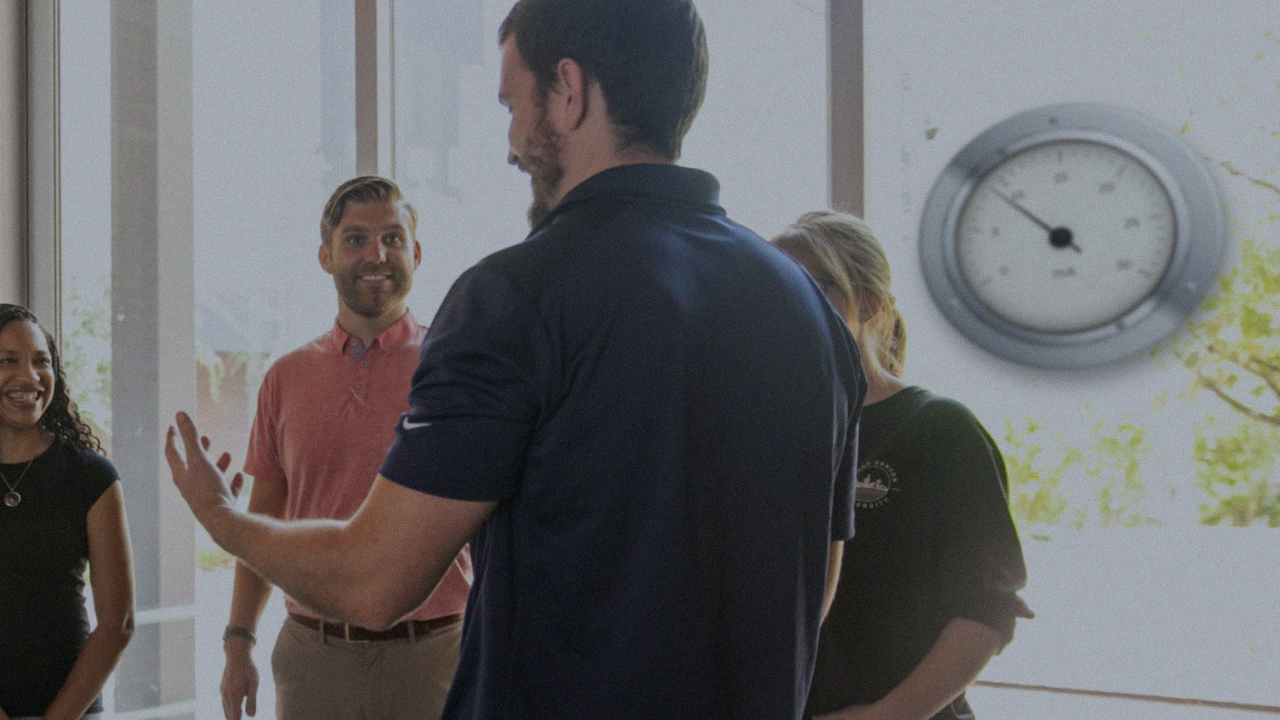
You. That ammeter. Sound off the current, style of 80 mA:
9 mA
